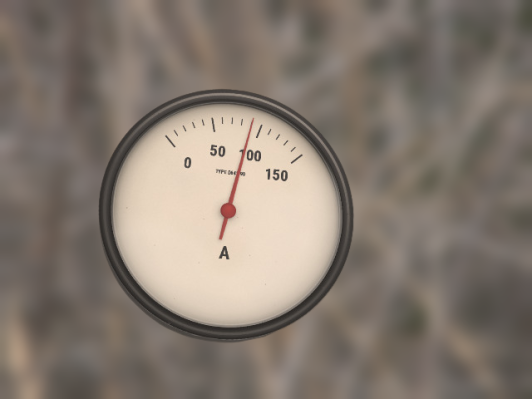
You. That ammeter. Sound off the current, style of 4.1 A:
90 A
